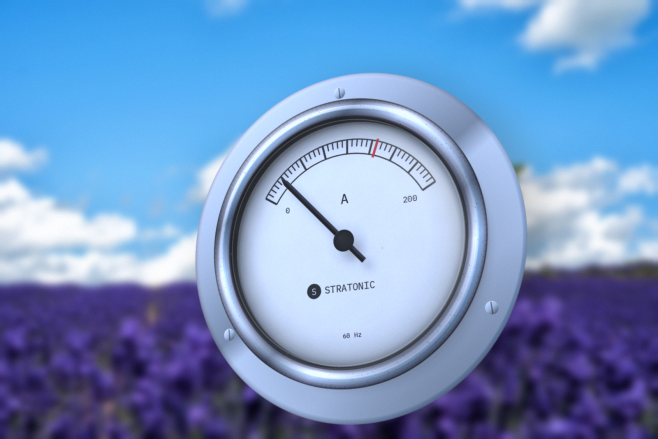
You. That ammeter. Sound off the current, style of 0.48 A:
25 A
